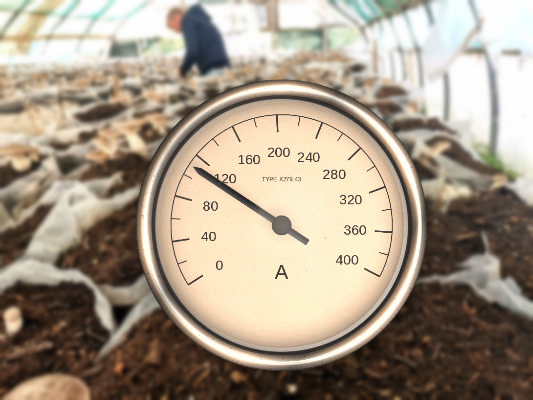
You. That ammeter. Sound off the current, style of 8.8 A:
110 A
